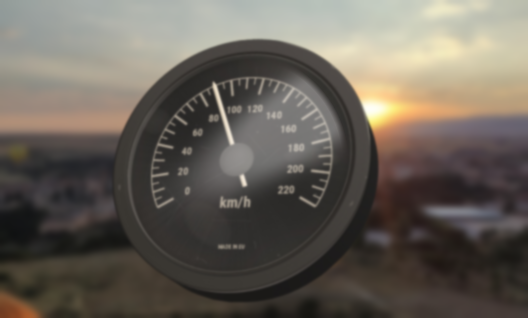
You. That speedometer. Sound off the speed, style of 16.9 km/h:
90 km/h
